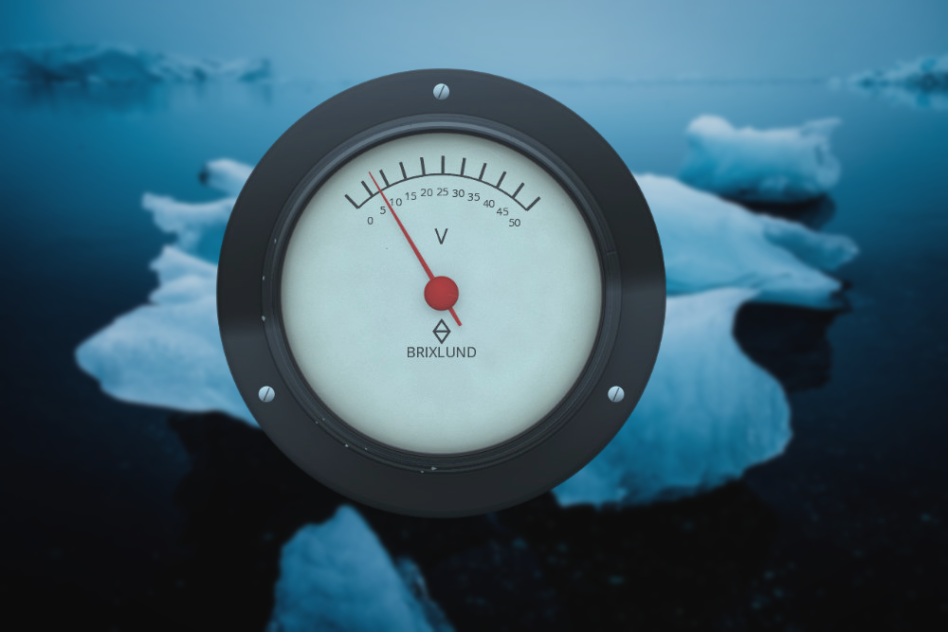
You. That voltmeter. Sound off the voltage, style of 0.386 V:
7.5 V
